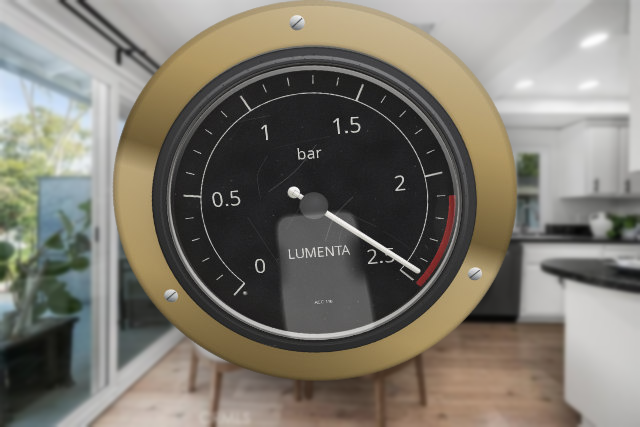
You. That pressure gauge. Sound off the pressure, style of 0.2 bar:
2.45 bar
